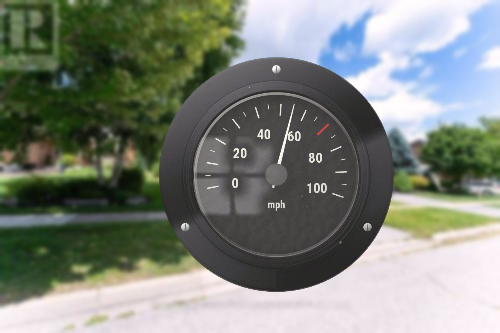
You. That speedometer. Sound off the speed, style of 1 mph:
55 mph
